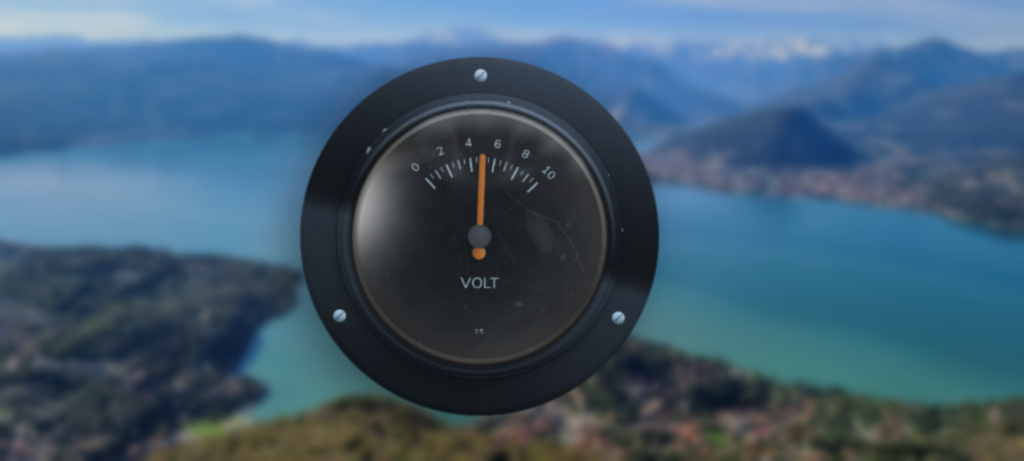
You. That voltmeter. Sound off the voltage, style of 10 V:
5 V
